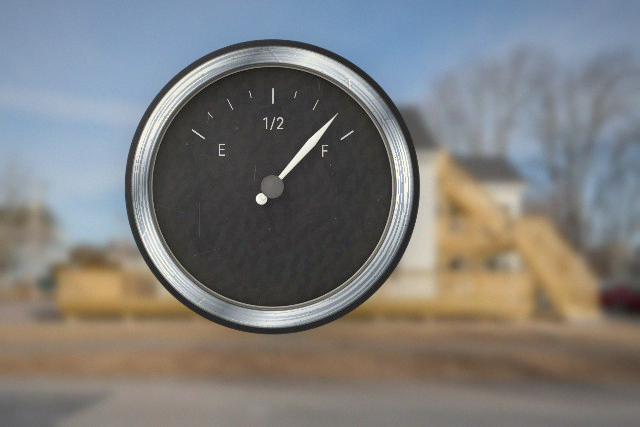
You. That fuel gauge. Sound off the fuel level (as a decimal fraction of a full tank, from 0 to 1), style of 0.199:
0.875
